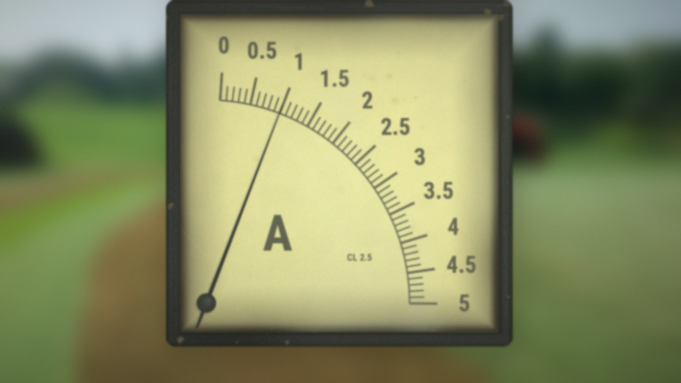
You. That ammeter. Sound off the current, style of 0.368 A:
1 A
